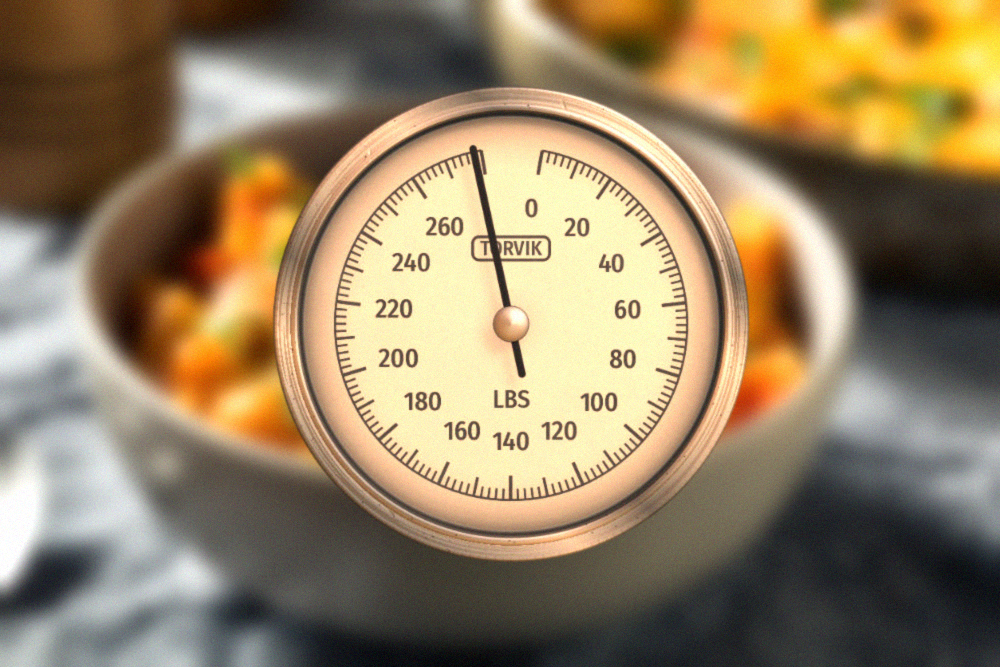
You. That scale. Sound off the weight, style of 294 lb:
278 lb
